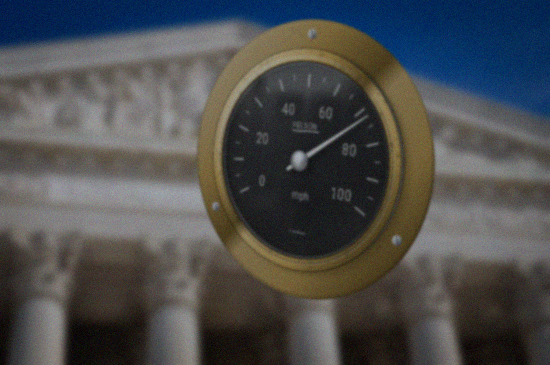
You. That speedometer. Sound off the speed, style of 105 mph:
72.5 mph
